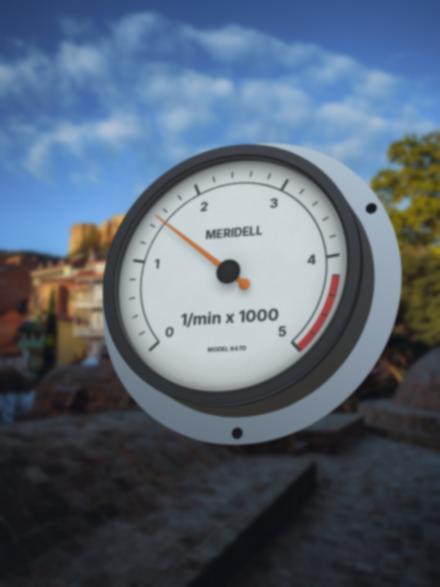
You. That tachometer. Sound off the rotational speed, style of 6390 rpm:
1500 rpm
